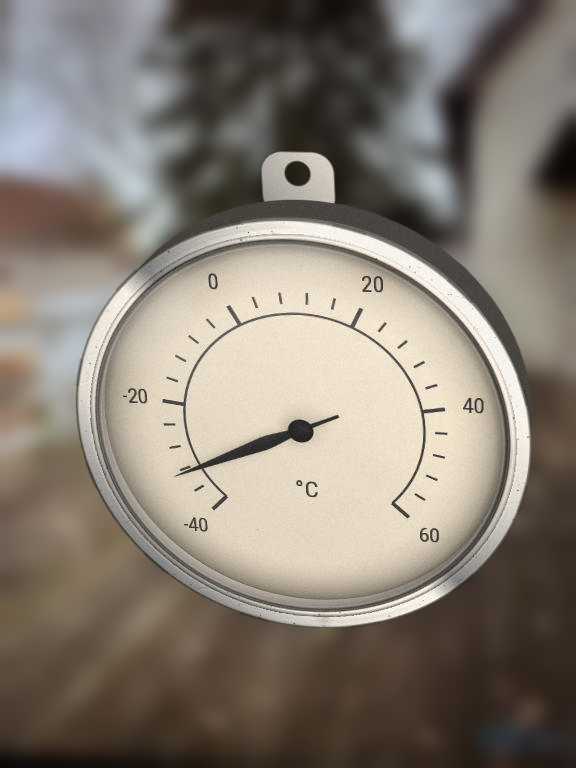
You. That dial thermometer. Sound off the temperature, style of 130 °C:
-32 °C
